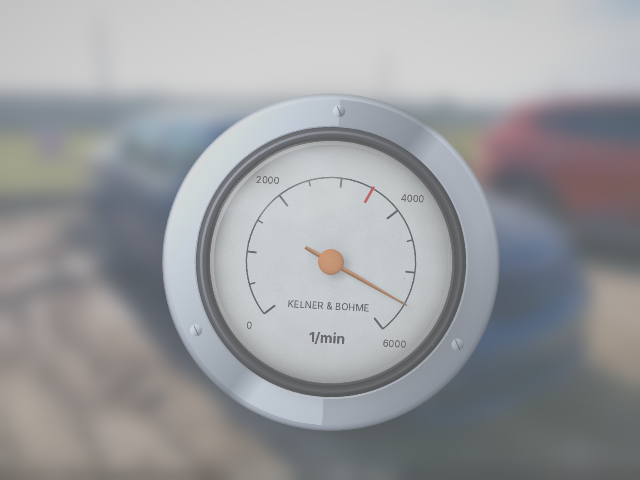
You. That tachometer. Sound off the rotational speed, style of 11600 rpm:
5500 rpm
